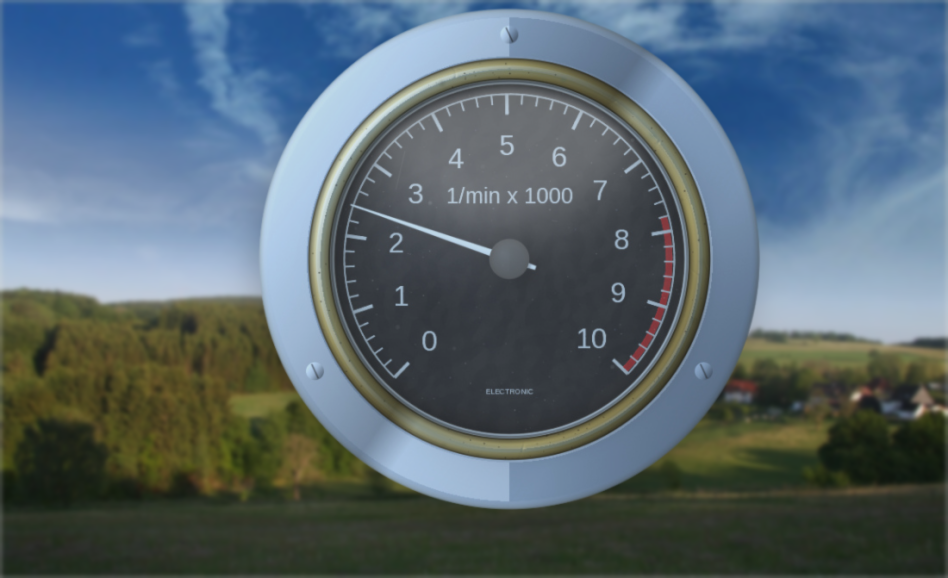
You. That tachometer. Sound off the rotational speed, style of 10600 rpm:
2400 rpm
